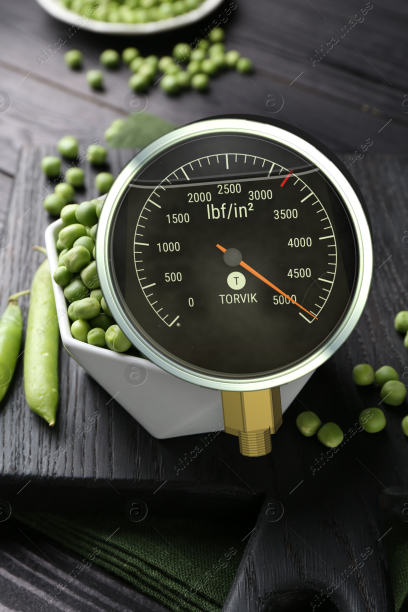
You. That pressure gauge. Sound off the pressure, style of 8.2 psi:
4900 psi
